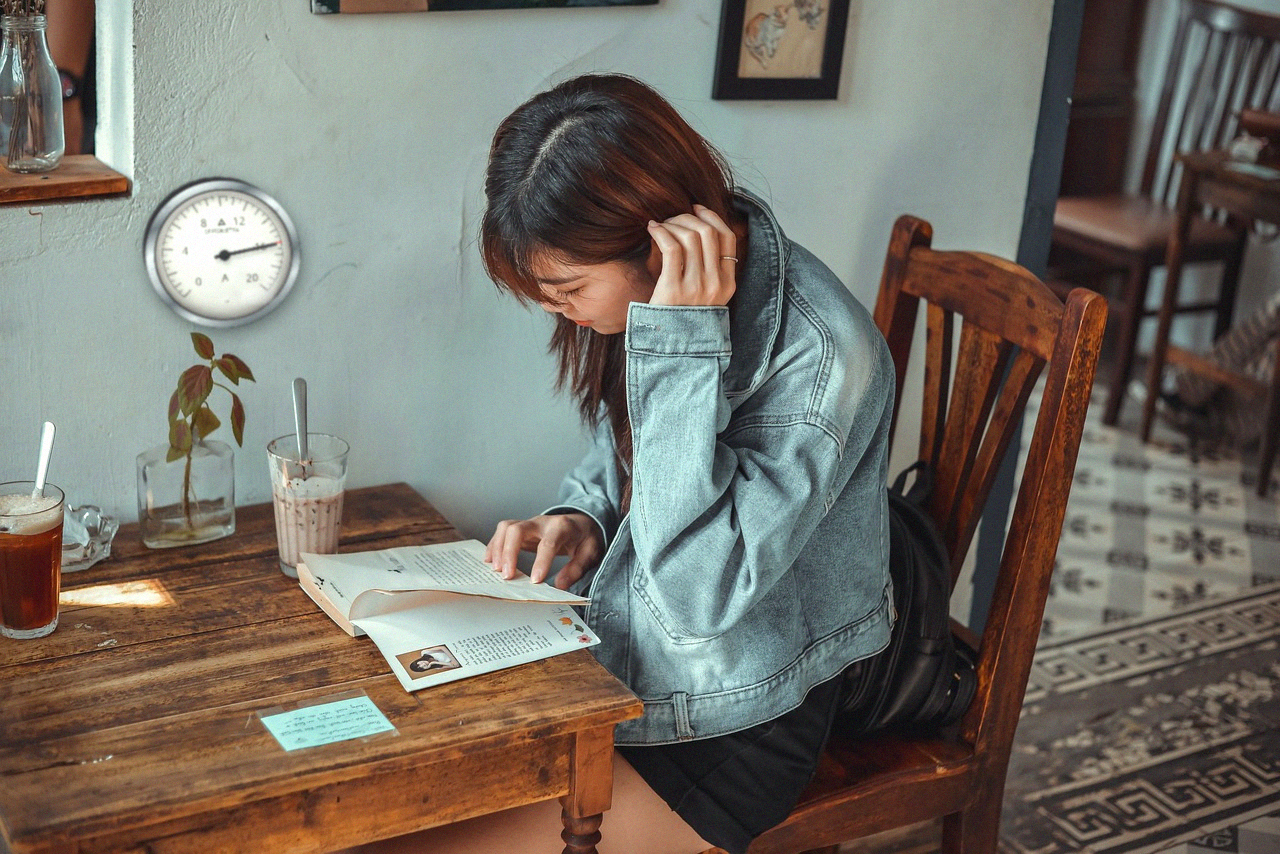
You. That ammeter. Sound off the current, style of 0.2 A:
16 A
